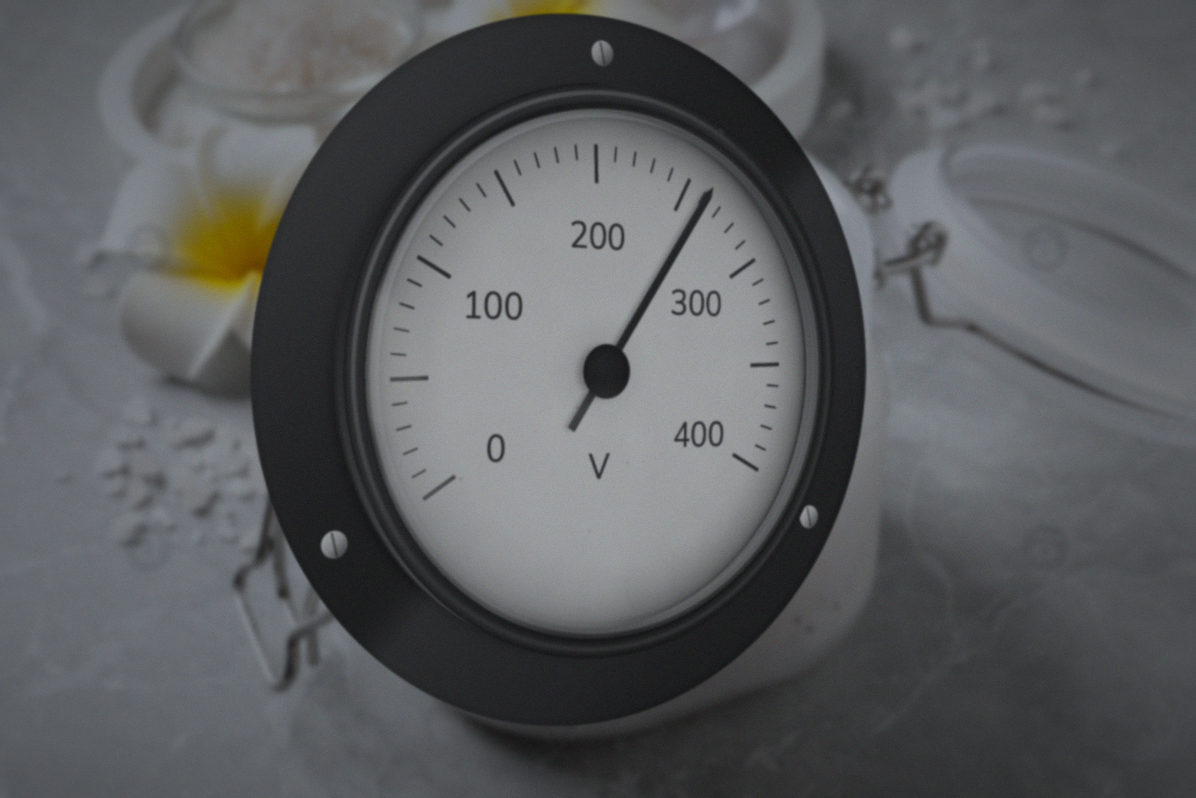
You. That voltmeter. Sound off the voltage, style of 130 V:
260 V
